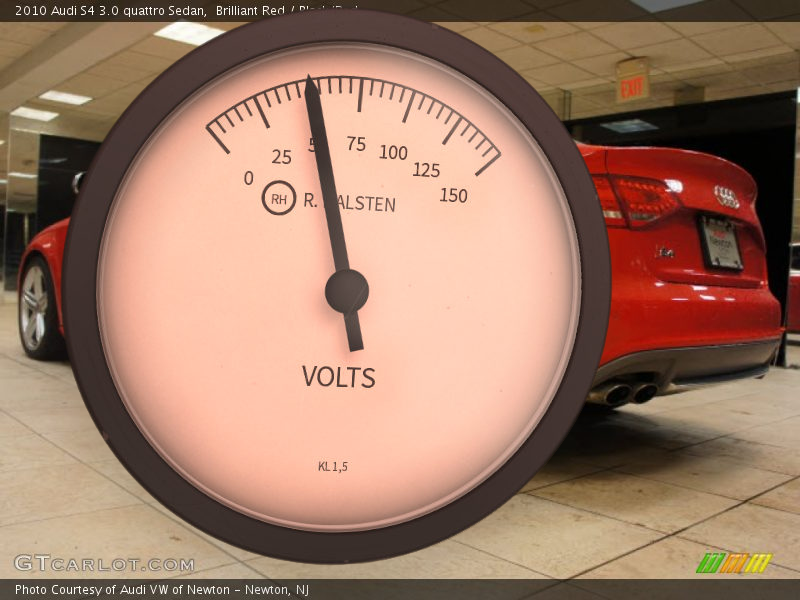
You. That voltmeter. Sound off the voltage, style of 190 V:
50 V
